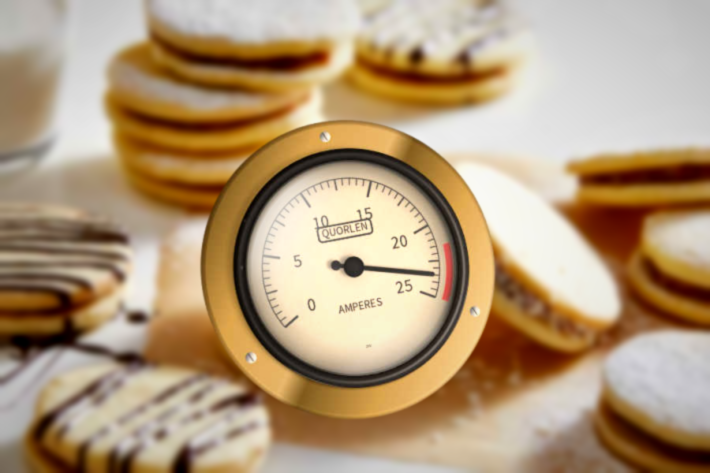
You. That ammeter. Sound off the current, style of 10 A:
23.5 A
